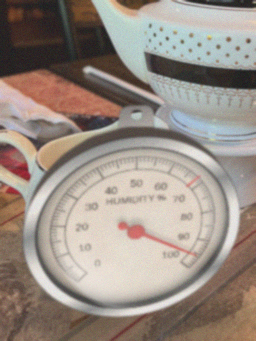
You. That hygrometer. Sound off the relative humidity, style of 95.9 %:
95 %
